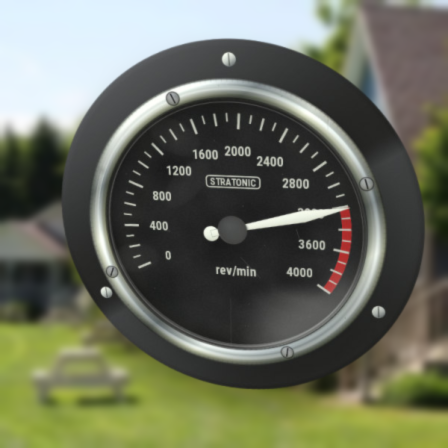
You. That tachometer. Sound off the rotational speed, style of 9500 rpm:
3200 rpm
